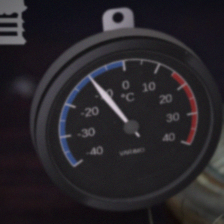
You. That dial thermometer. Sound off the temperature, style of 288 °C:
-10 °C
